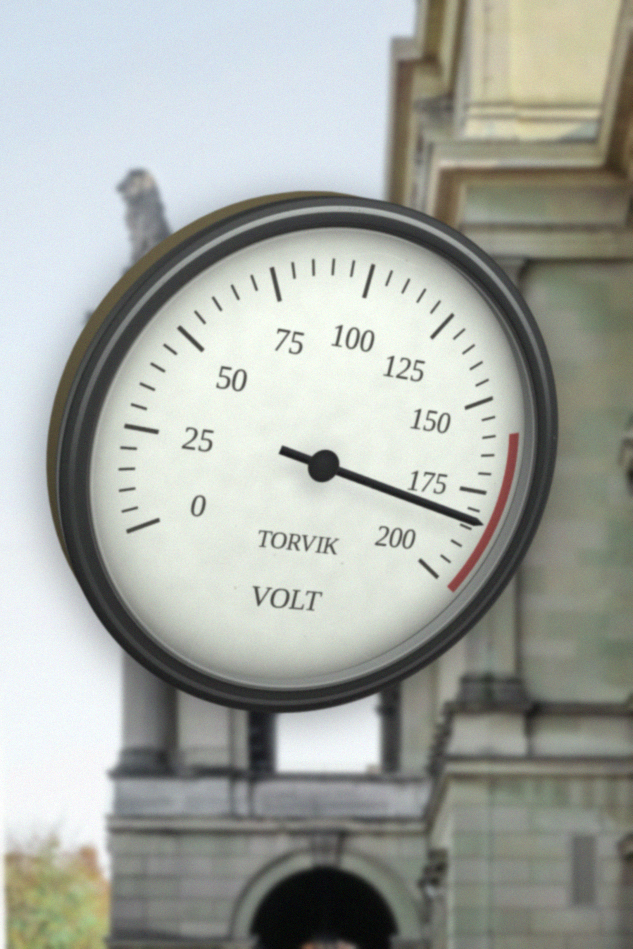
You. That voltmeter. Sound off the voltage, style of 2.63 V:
182.5 V
